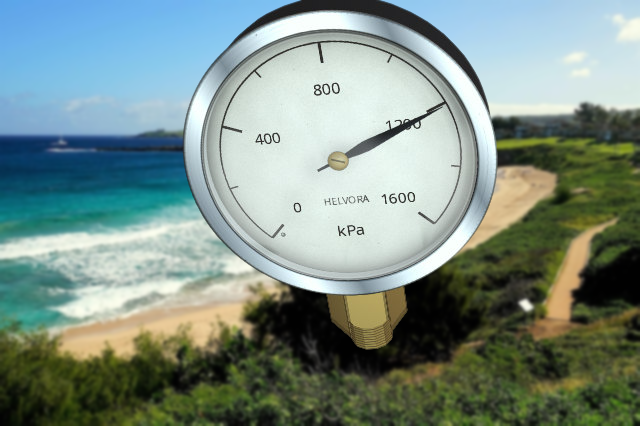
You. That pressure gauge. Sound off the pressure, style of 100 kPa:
1200 kPa
